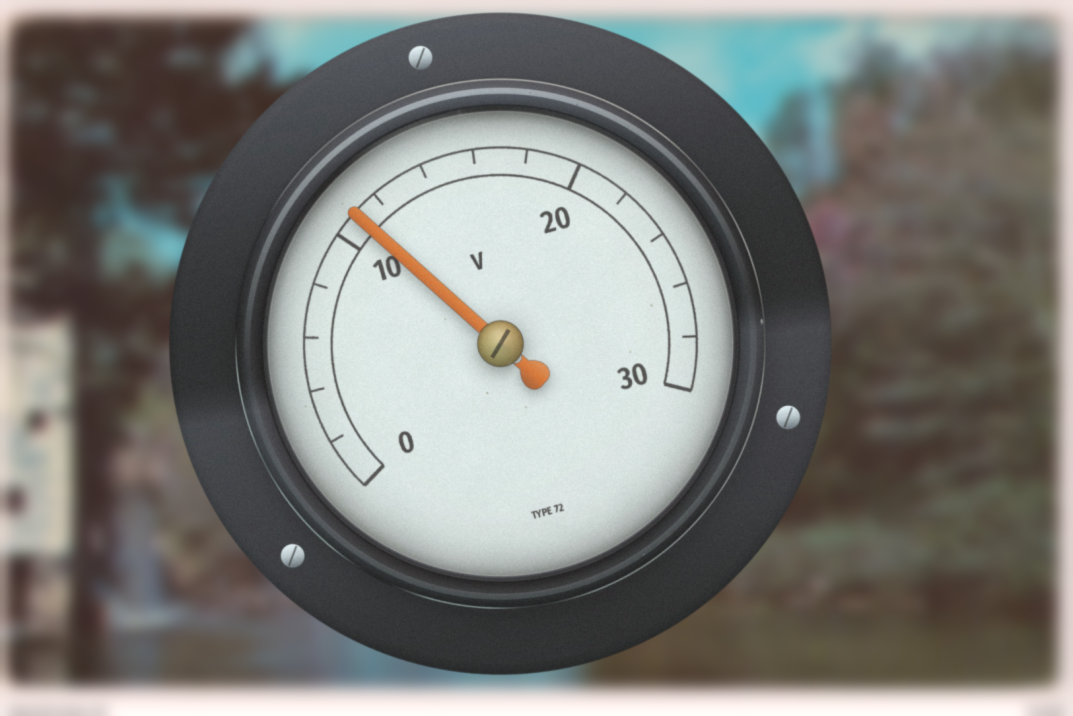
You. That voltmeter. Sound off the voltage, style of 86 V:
11 V
